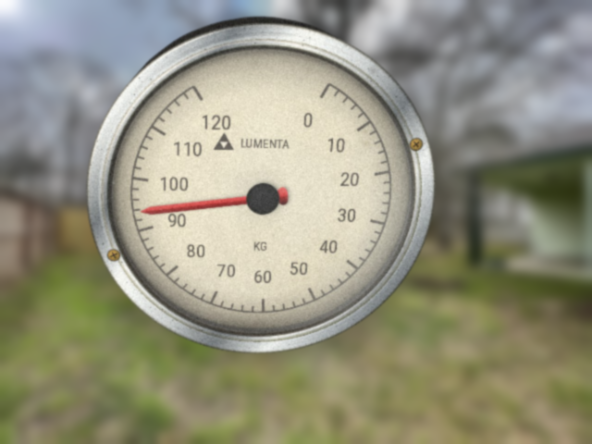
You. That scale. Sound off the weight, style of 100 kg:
94 kg
